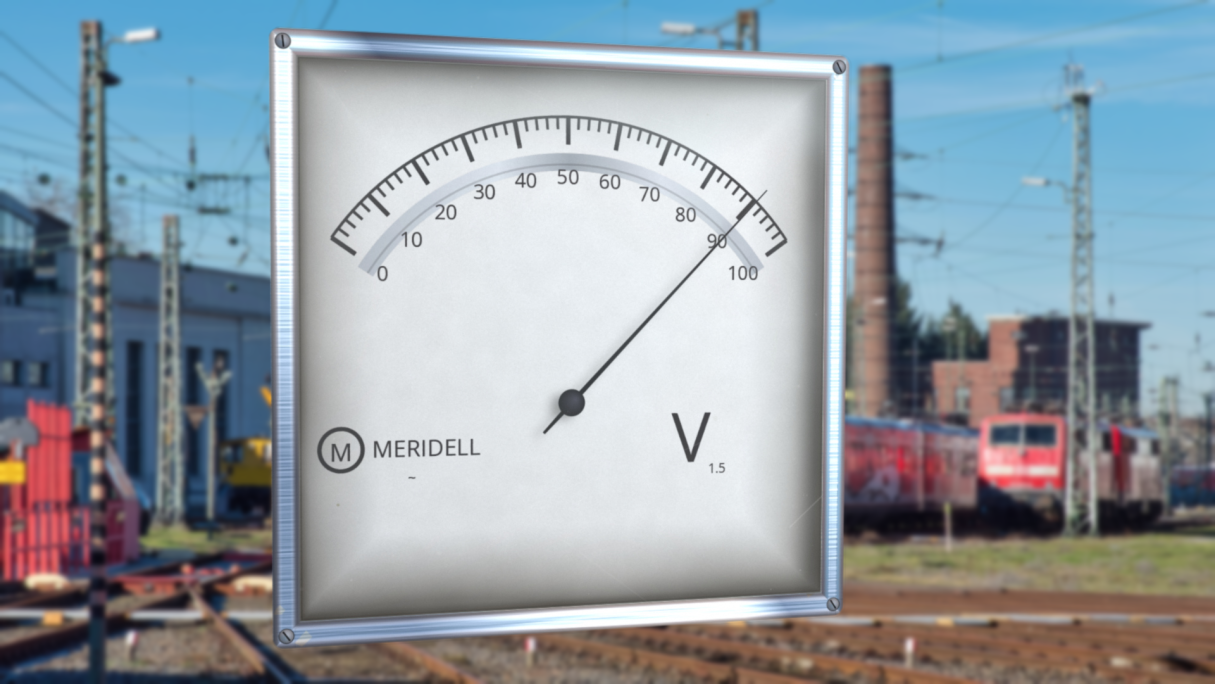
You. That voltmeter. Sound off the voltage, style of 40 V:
90 V
